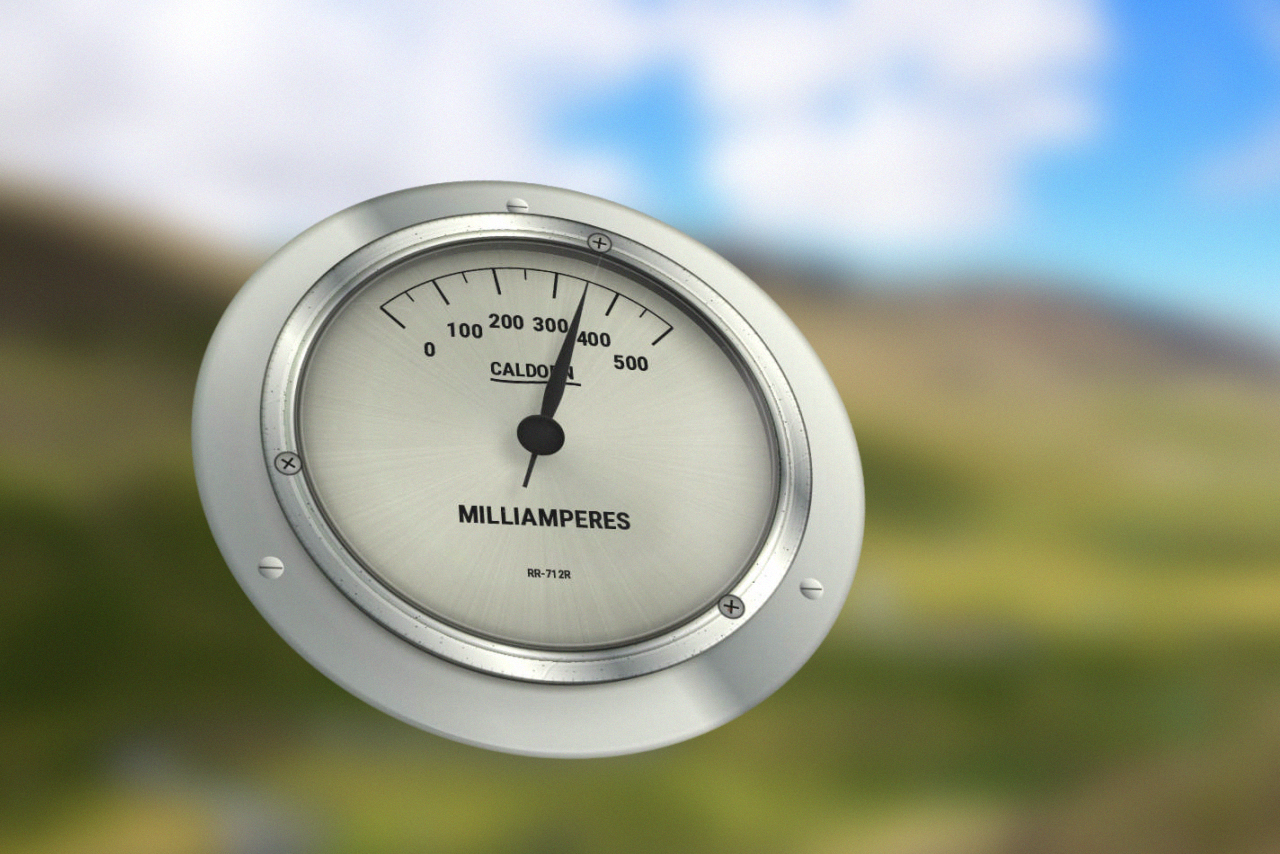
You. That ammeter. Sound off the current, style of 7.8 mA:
350 mA
